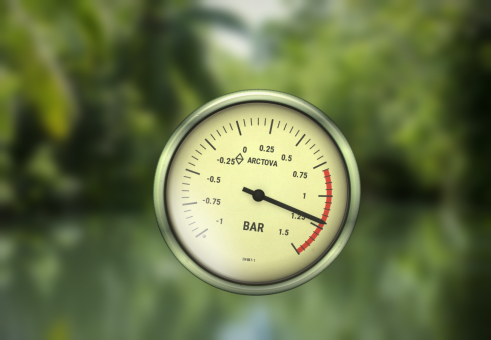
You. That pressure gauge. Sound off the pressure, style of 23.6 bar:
1.2 bar
